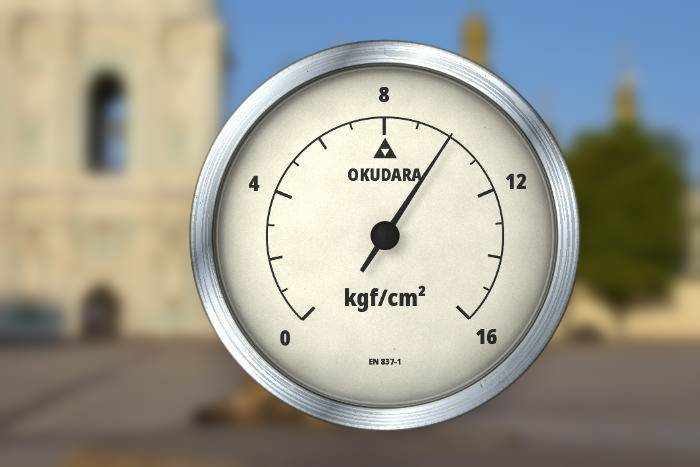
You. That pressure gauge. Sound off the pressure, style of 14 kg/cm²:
10 kg/cm²
